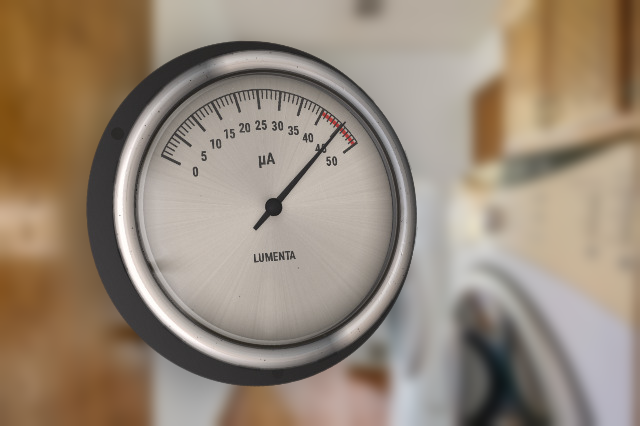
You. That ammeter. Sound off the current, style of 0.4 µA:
45 µA
